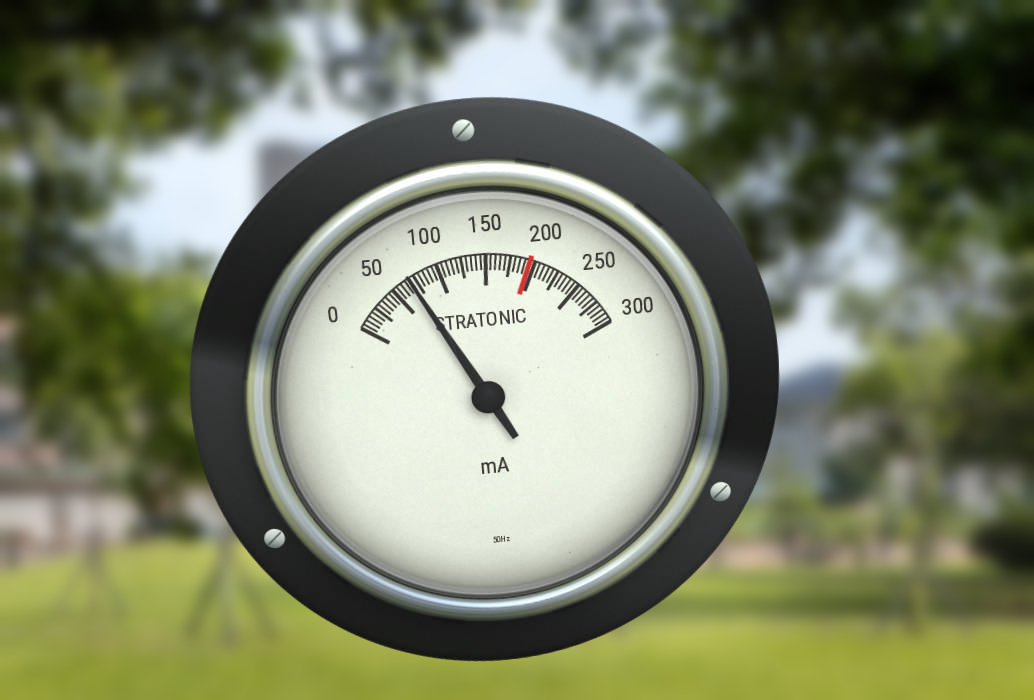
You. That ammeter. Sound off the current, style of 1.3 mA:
70 mA
